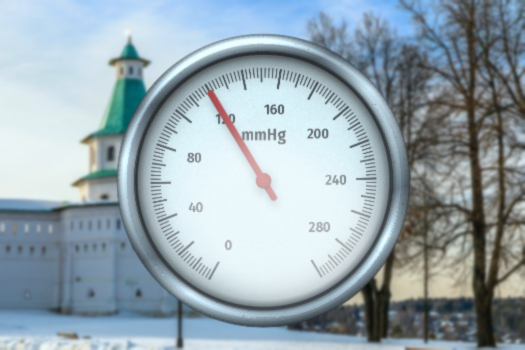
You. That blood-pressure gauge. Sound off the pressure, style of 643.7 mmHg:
120 mmHg
